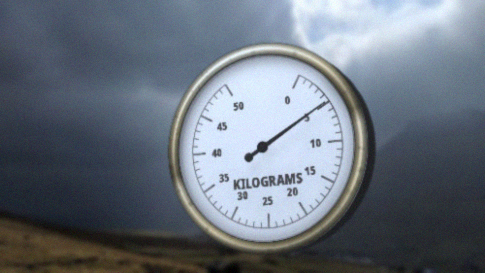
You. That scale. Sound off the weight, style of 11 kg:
5 kg
